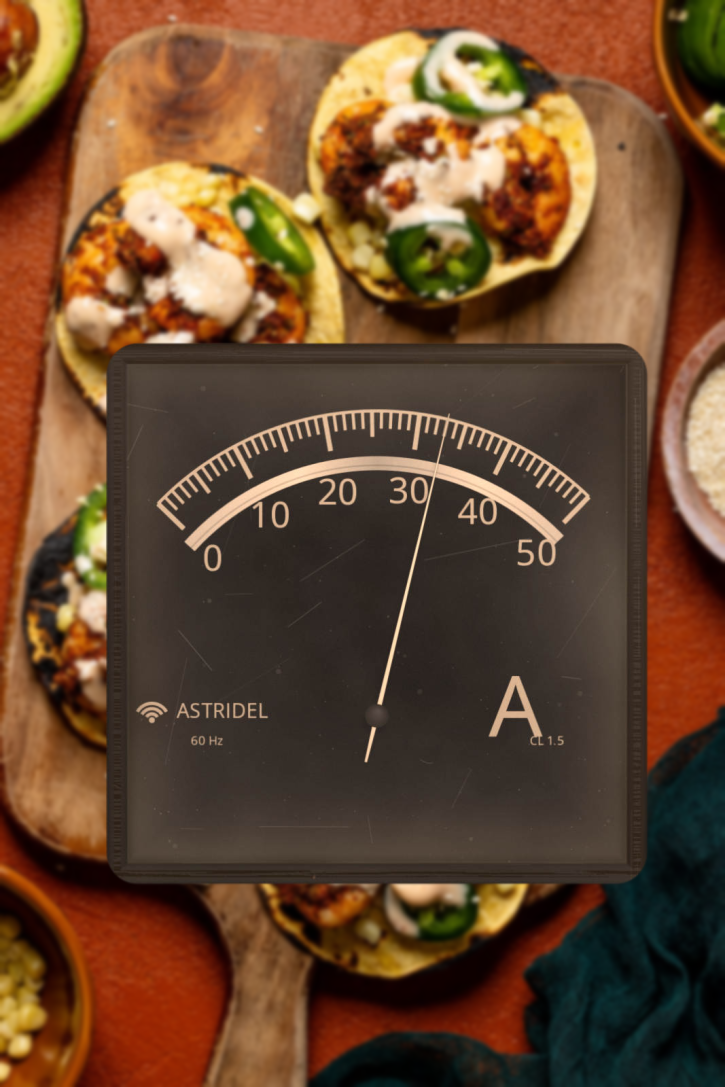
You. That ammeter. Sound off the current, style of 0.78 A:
33 A
